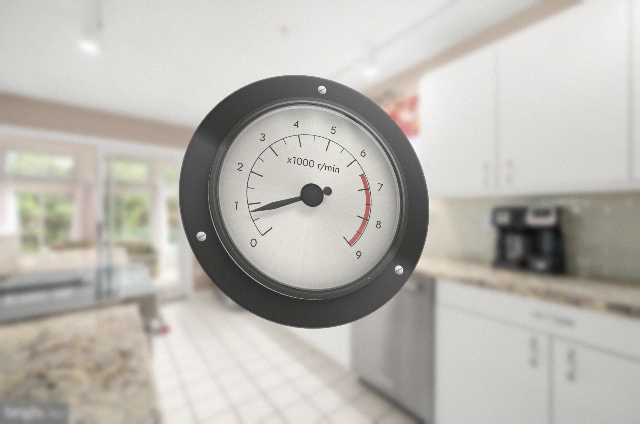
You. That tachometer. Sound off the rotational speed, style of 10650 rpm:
750 rpm
